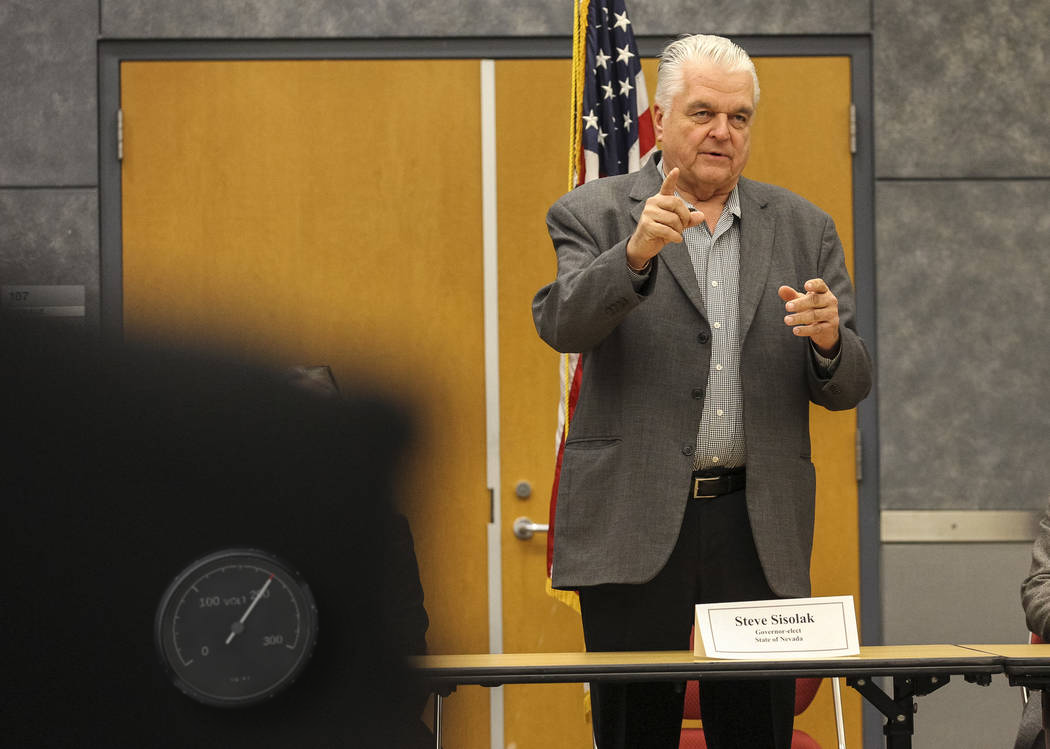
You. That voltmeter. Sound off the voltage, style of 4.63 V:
200 V
